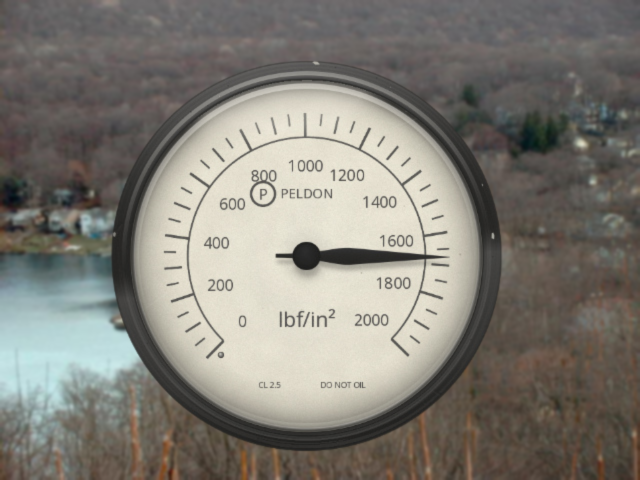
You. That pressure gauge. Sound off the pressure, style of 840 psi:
1675 psi
